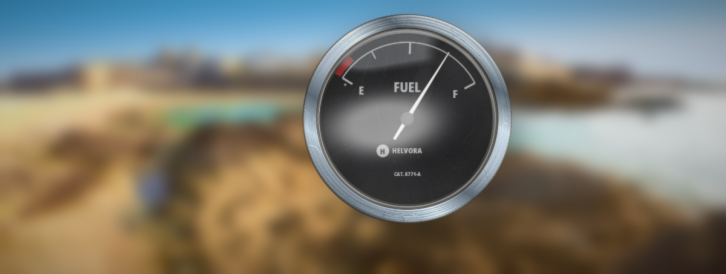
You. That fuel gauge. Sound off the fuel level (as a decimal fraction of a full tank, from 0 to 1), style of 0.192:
0.75
